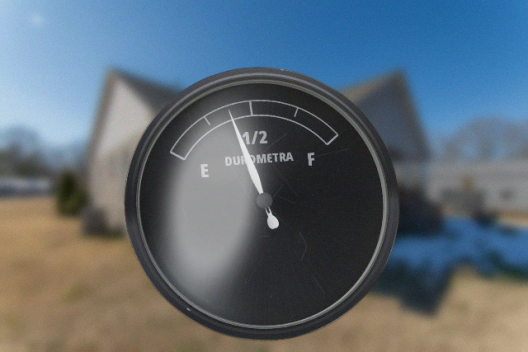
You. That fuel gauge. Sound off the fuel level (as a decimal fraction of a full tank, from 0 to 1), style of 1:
0.375
